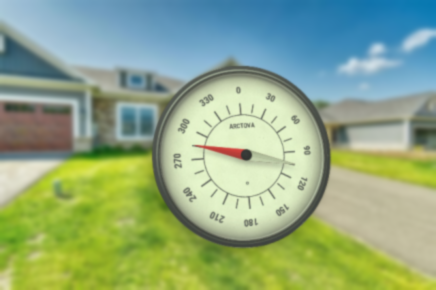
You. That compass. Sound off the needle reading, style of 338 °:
285 °
